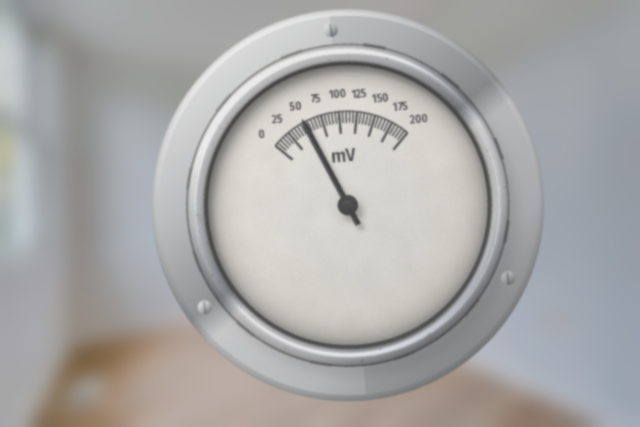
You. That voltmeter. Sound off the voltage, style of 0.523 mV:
50 mV
